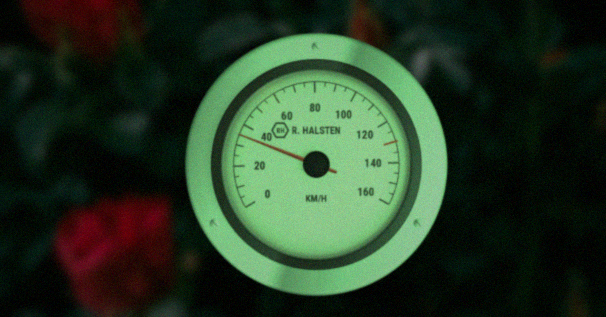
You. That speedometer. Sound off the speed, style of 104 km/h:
35 km/h
